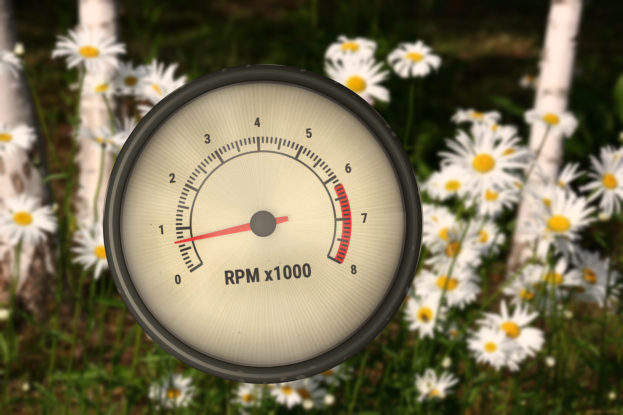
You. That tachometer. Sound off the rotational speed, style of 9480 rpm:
700 rpm
